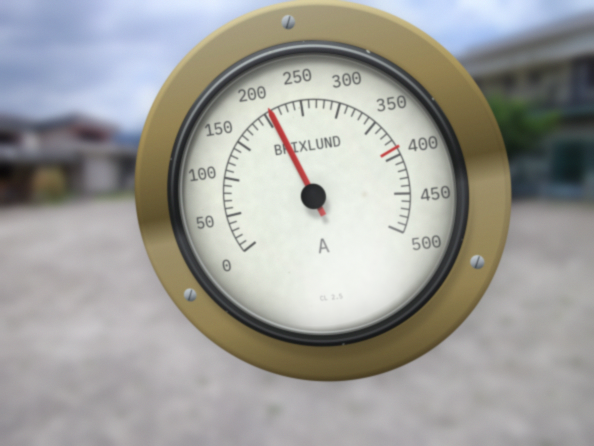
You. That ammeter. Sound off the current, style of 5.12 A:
210 A
